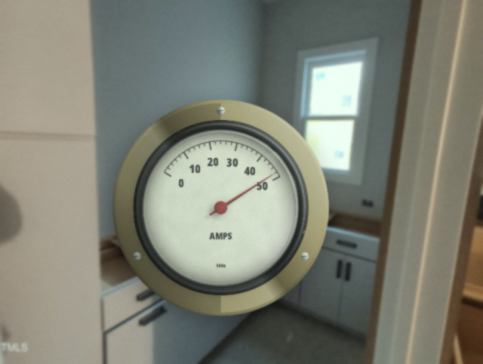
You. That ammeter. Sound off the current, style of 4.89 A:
48 A
